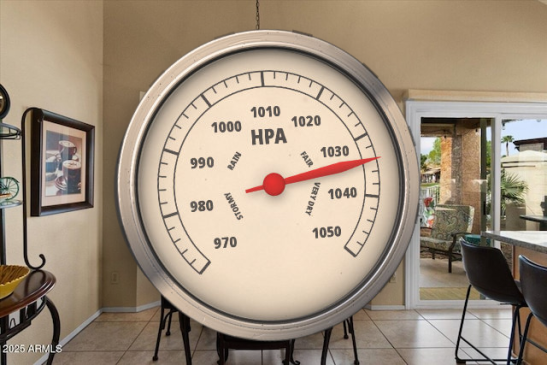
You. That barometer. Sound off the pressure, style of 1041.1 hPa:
1034 hPa
